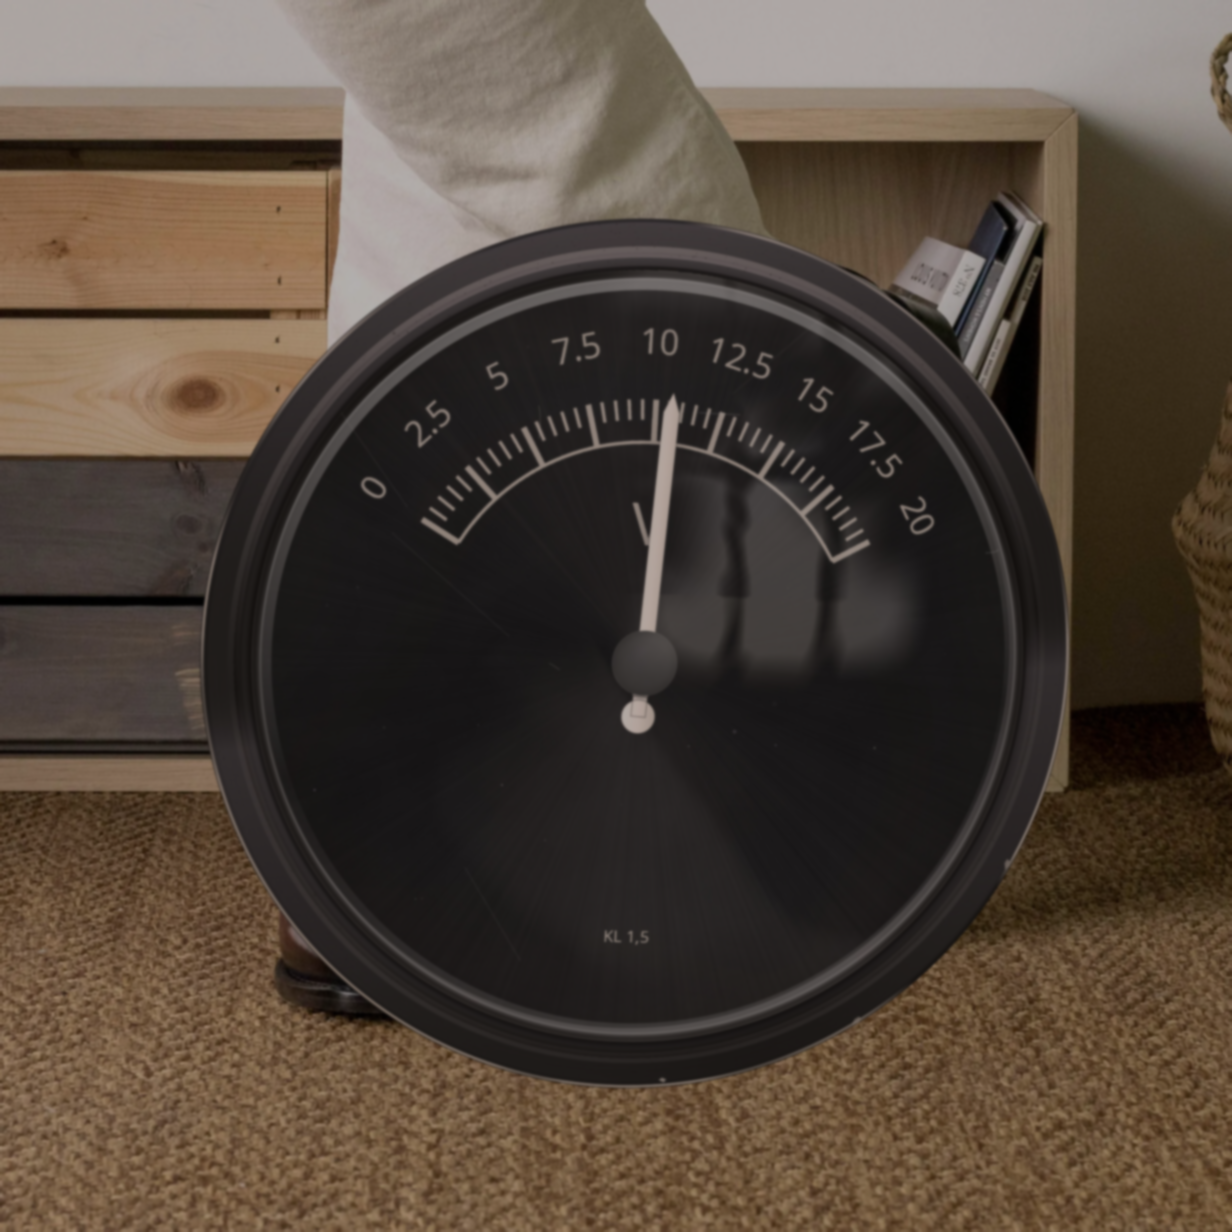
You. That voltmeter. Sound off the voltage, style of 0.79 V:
10.5 V
